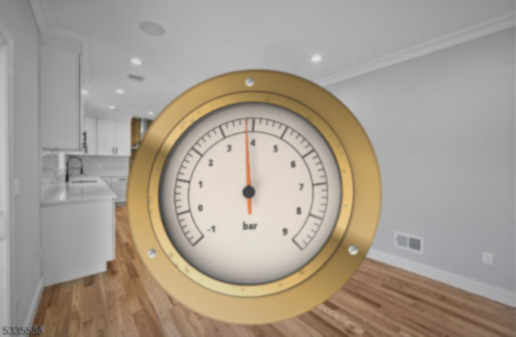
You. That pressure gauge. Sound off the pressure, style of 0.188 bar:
3.8 bar
